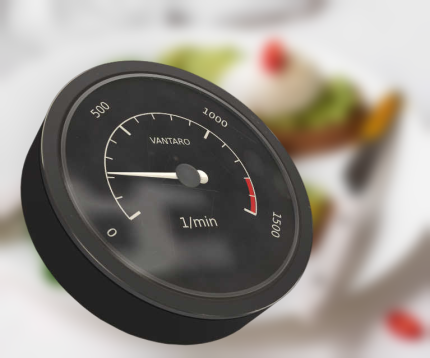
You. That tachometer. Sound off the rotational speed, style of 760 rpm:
200 rpm
